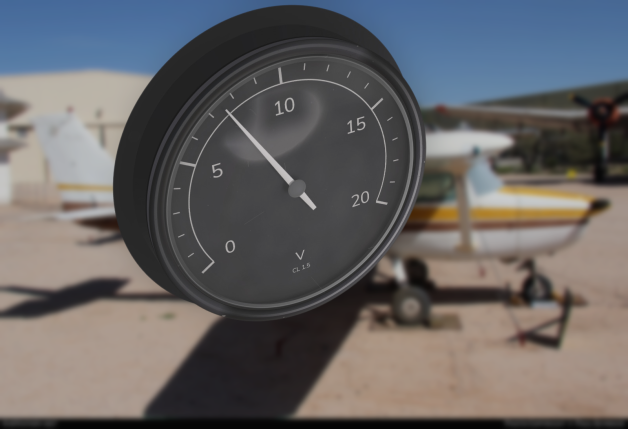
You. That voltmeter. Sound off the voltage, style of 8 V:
7.5 V
